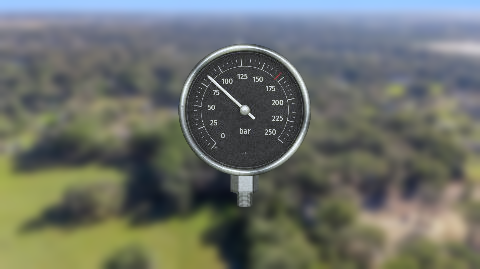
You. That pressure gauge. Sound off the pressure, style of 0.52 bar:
85 bar
